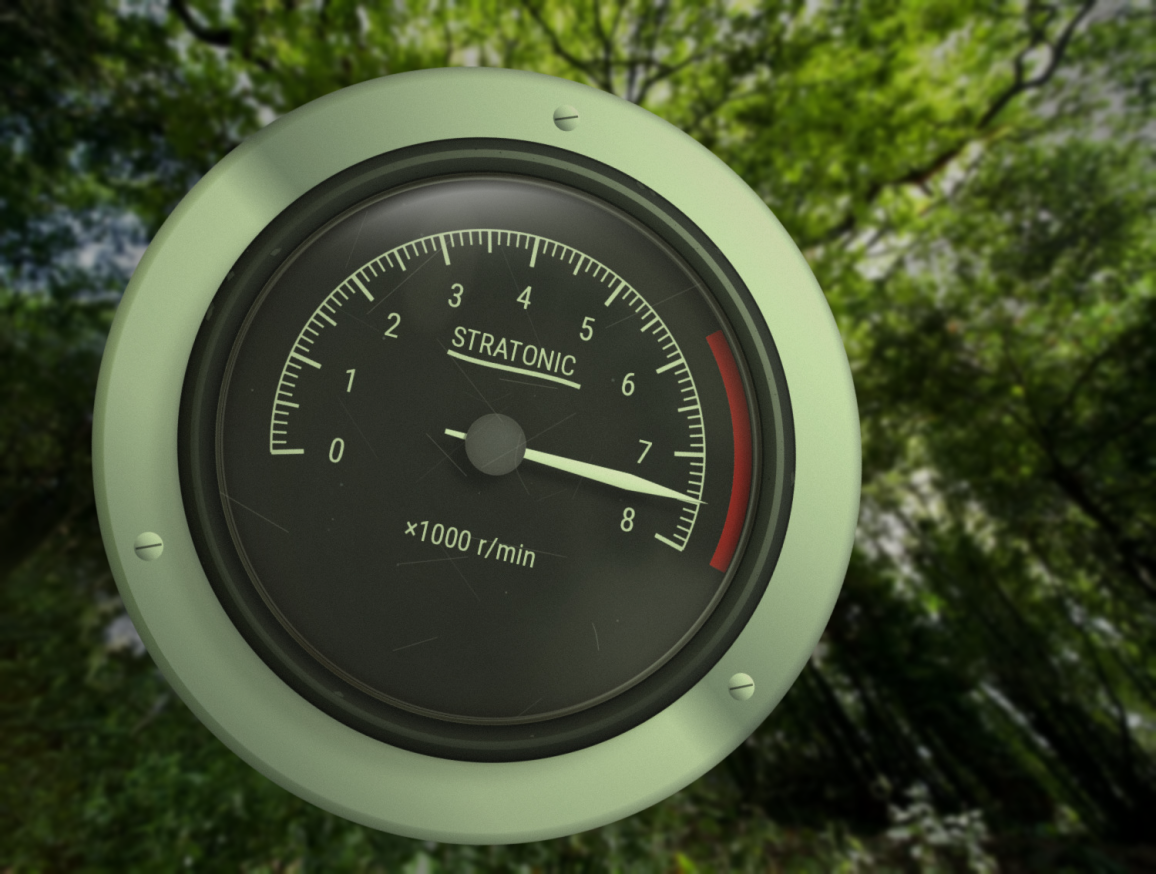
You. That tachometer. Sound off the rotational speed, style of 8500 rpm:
7500 rpm
